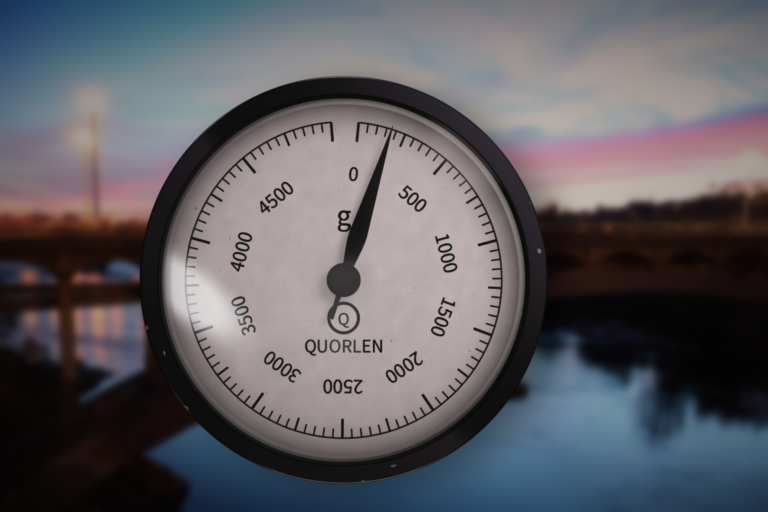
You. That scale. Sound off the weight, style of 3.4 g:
175 g
